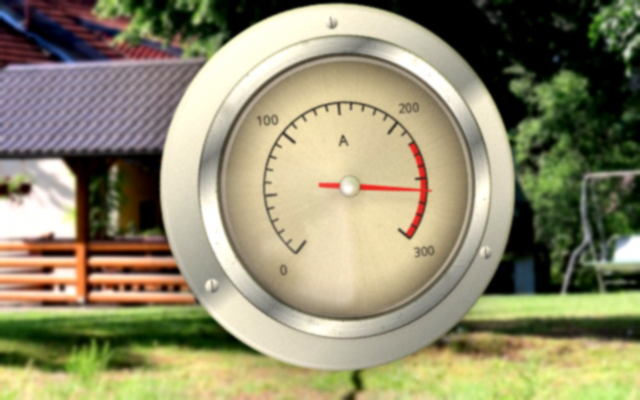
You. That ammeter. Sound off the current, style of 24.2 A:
260 A
